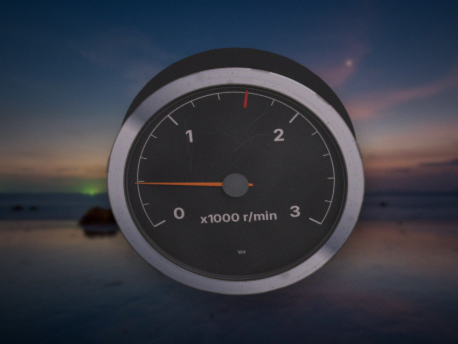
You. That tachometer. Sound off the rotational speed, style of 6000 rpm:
400 rpm
